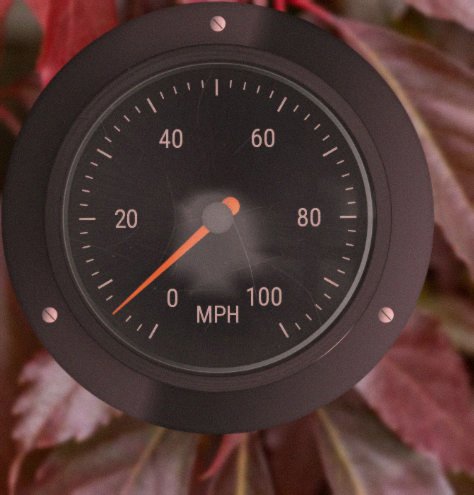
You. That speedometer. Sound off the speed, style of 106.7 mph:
6 mph
